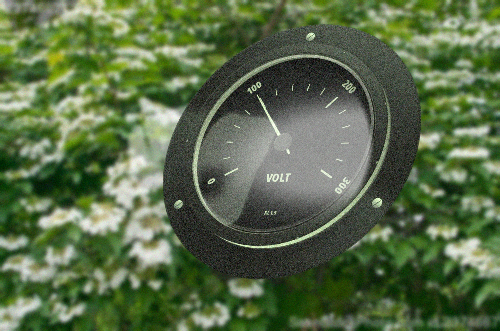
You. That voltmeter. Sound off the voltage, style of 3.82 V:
100 V
